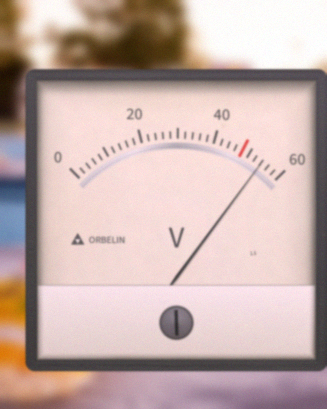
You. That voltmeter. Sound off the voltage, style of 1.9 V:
54 V
